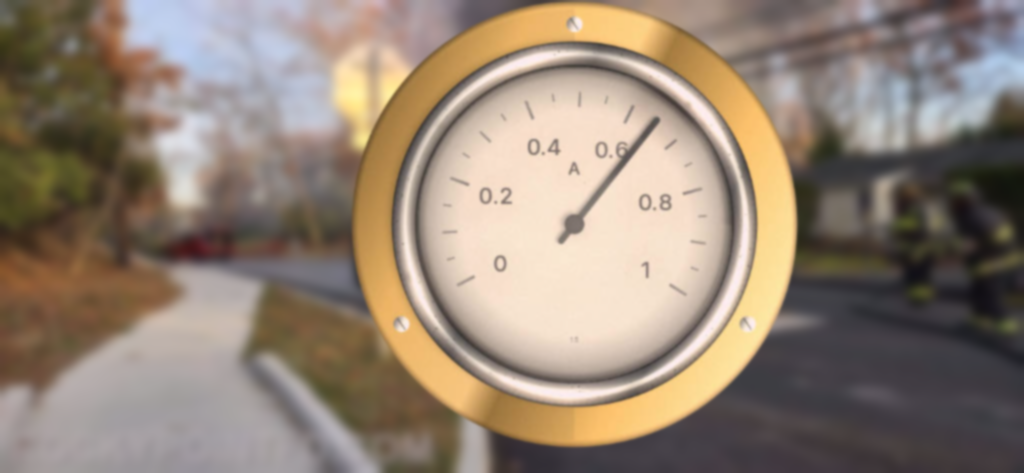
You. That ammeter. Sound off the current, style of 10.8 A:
0.65 A
